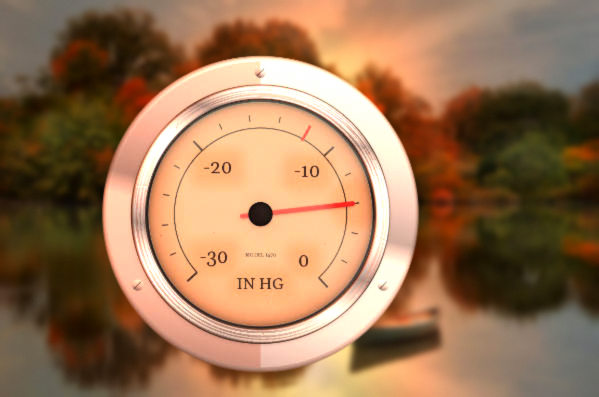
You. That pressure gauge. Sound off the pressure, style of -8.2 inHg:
-6 inHg
